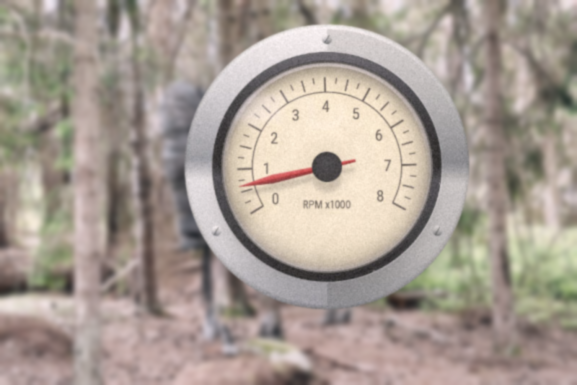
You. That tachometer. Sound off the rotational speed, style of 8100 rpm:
625 rpm
